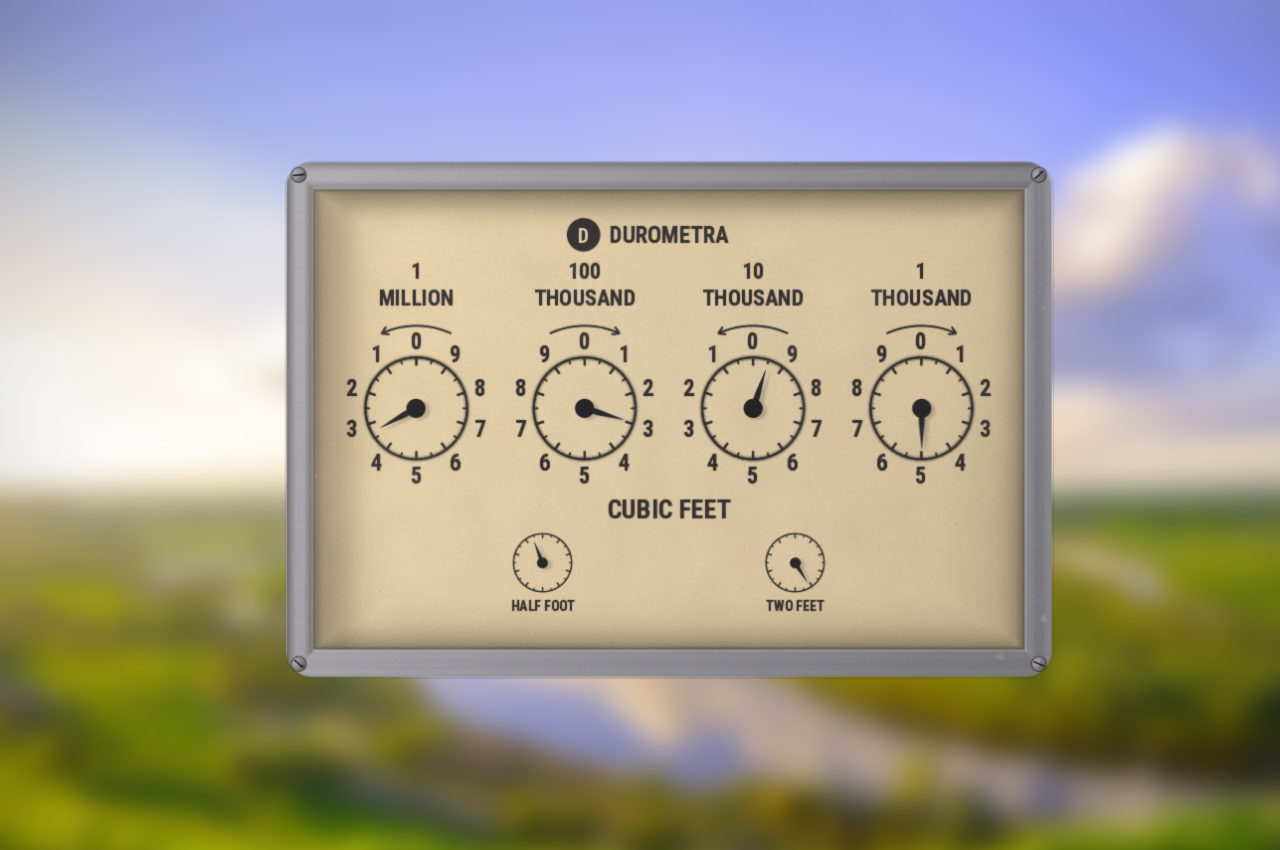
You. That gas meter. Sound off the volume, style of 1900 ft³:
329500 ft³
